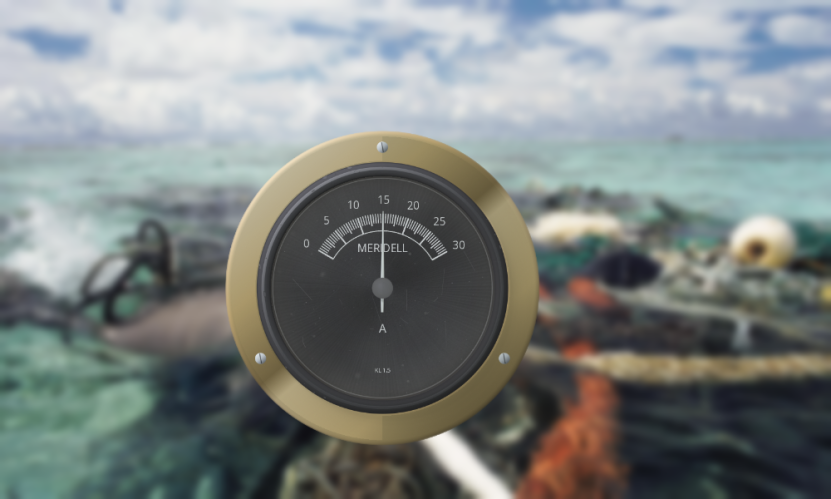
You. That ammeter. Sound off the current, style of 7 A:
15 A
